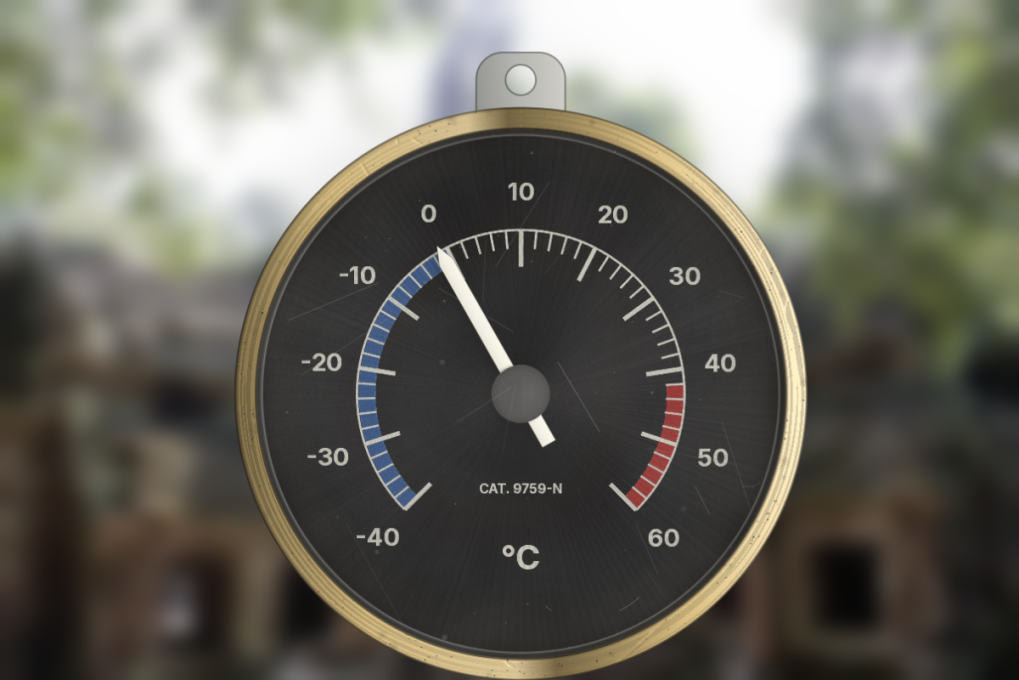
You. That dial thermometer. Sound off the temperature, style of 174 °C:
-1 °C
